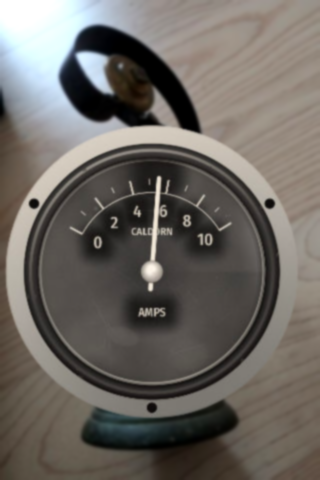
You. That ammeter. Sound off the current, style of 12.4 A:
5.5 A
